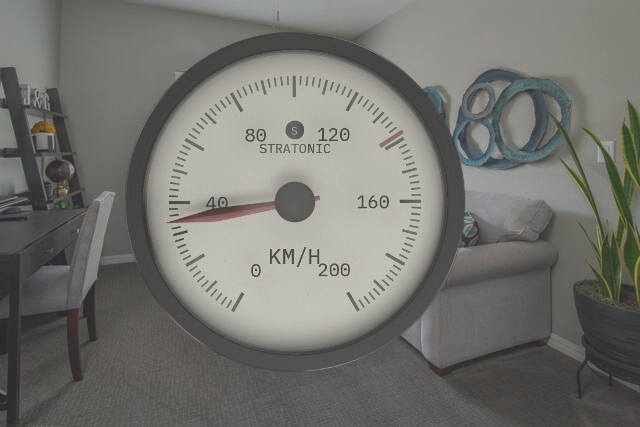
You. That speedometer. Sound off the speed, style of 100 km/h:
34 km/h
